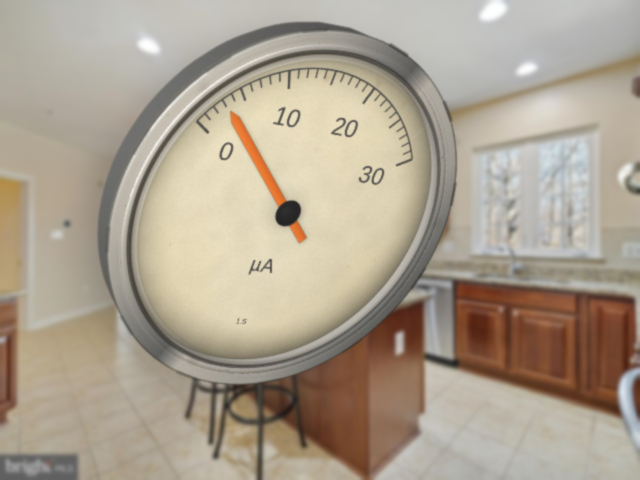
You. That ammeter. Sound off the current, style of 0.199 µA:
3 µA
